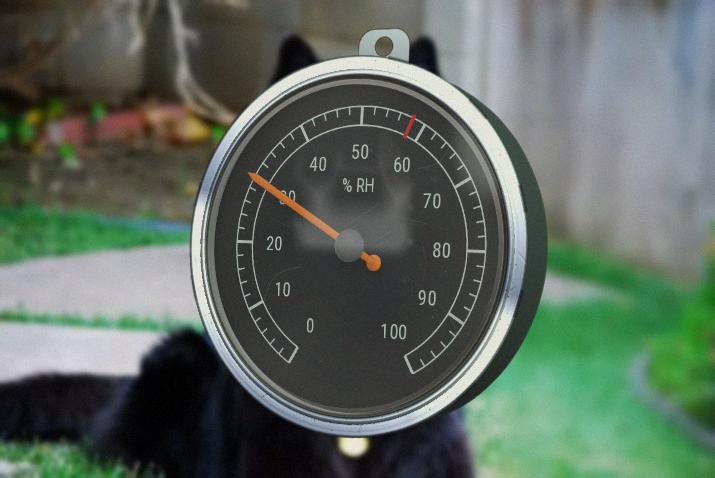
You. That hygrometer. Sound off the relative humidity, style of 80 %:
30 %
